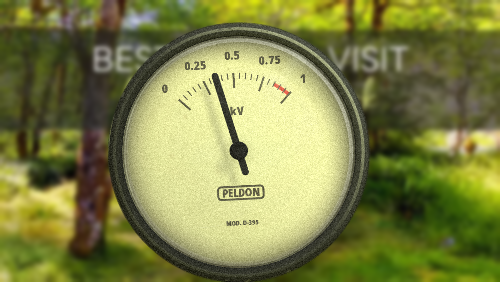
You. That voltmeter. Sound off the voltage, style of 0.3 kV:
0.35 kV
